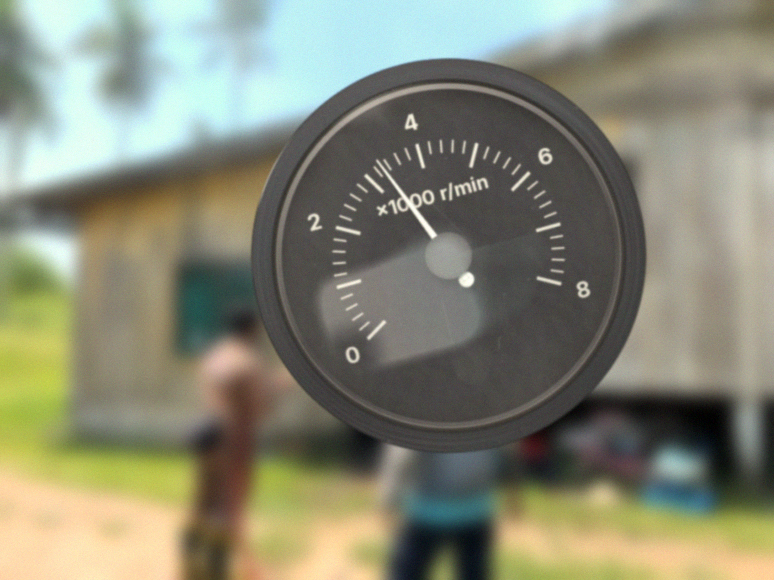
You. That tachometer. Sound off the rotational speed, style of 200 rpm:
3300 rpm
